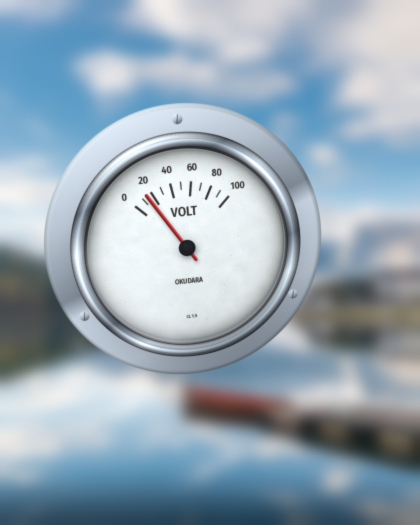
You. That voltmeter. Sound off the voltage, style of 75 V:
15 V
